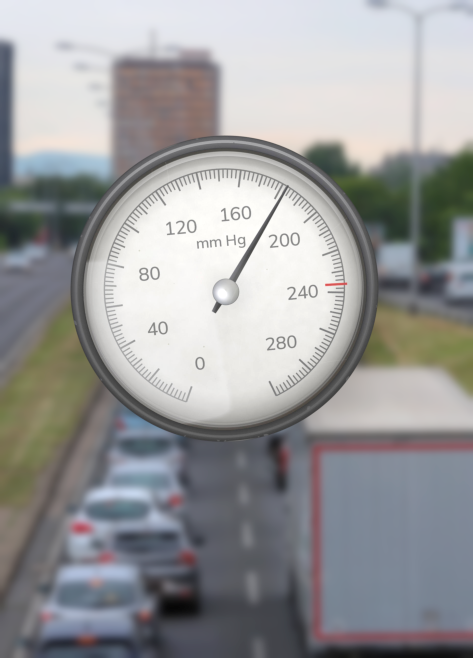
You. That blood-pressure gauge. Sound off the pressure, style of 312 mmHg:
182 mmHg
